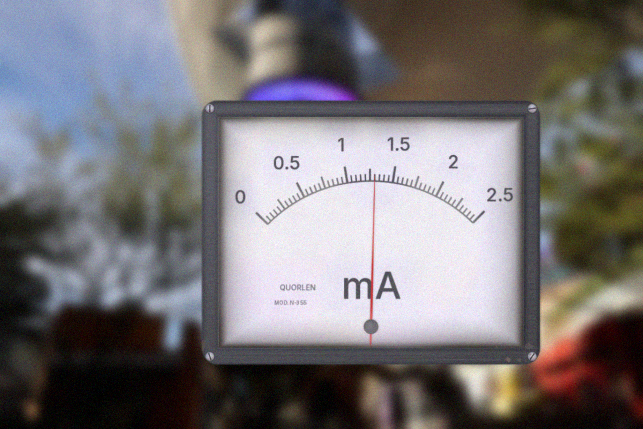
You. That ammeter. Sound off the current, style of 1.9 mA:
1.3 mA
